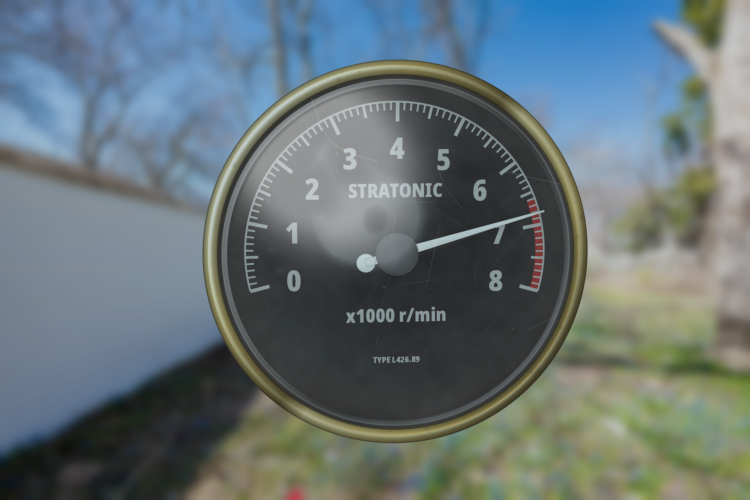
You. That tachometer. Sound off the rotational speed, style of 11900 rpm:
6800 rpm
